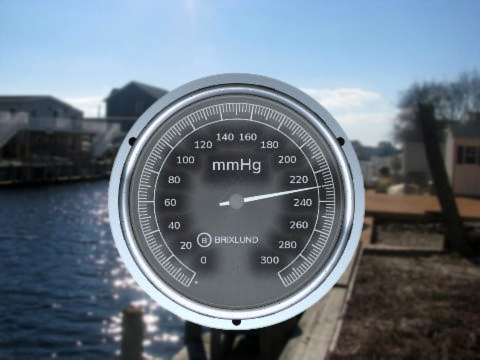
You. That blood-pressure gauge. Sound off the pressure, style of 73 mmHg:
230 mmHg
